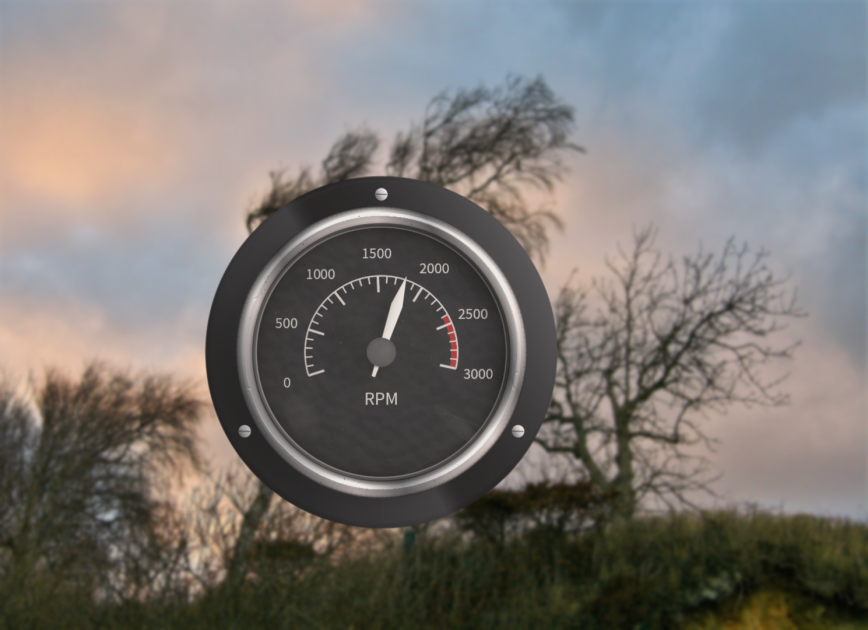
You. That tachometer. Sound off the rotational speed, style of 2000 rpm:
1800 rpm
